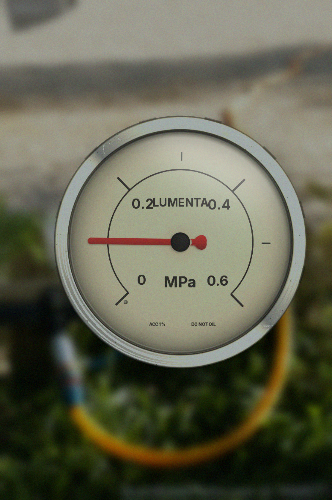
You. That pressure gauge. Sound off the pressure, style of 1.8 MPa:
0.1 MPa
